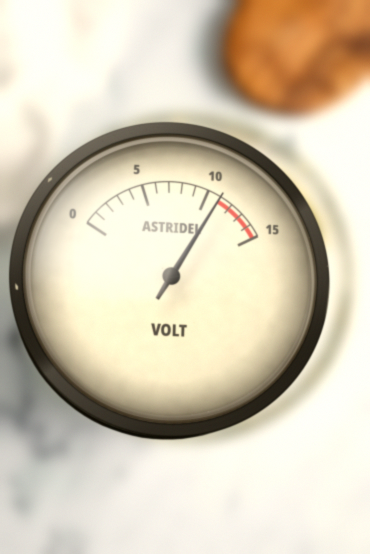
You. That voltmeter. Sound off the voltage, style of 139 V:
11 V
